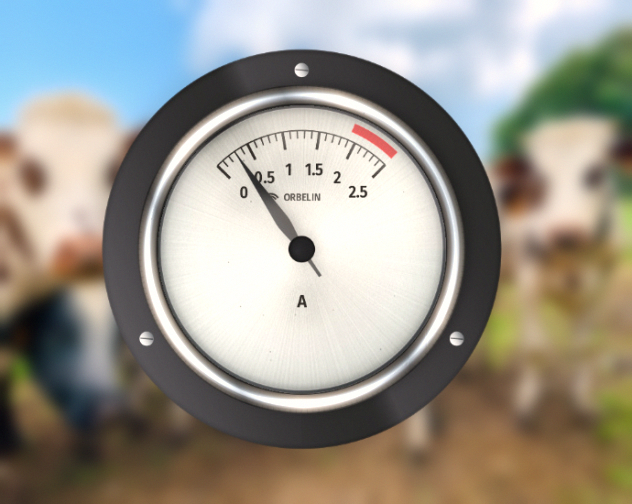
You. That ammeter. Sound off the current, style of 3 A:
0.3 A
